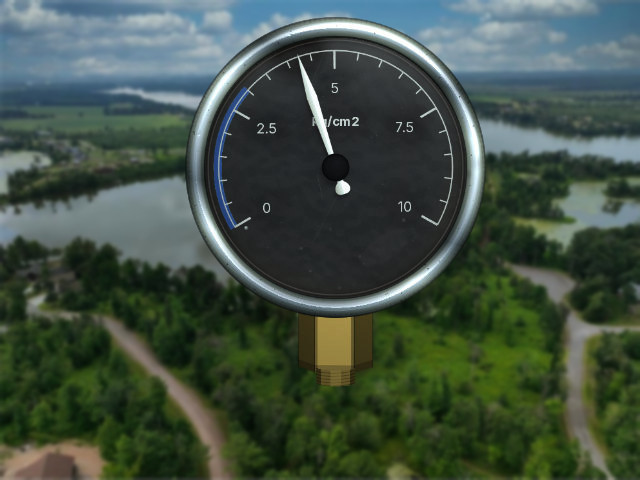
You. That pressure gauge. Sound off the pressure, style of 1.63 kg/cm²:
4.25 kg/cm²
